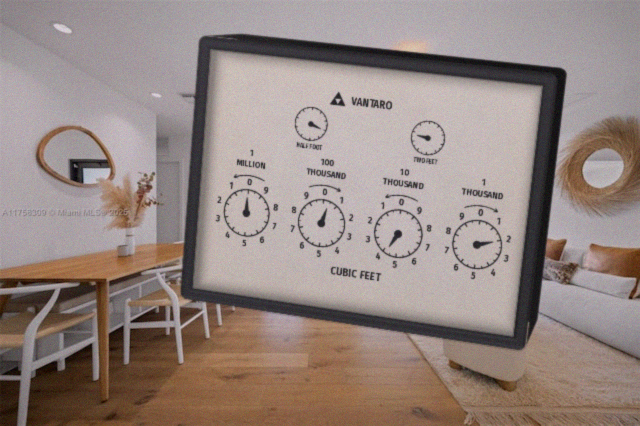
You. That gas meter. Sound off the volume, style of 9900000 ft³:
4200 ft³
